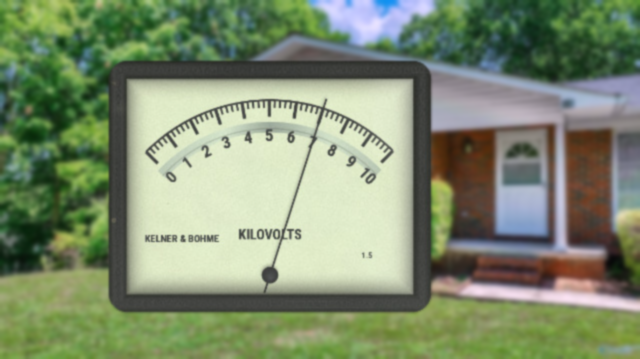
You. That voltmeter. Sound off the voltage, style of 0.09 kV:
7 kV
